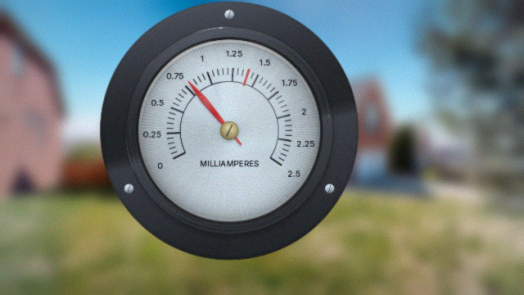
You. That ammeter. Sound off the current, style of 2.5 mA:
0.8 mA
